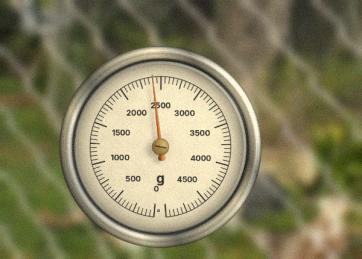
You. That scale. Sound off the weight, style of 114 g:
2400 g
